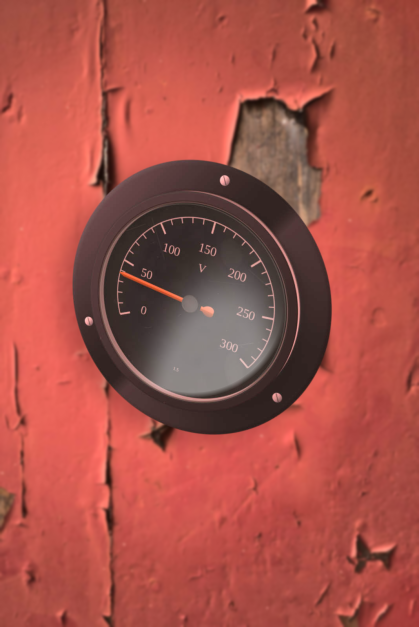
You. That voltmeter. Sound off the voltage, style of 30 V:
40 V
